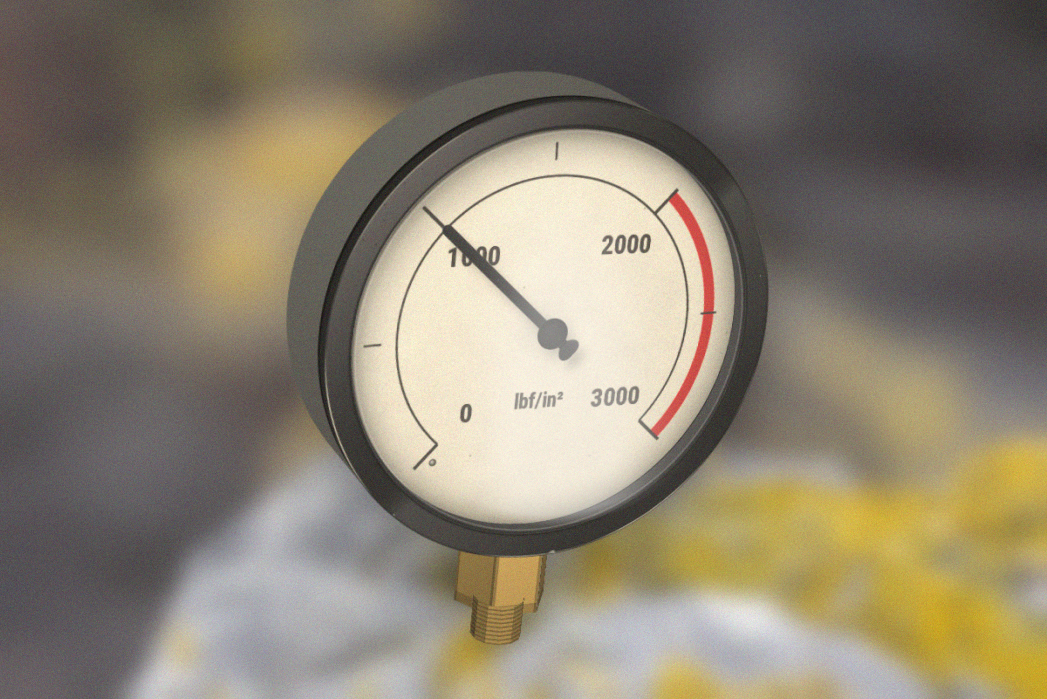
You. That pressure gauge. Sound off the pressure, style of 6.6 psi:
1000 psi
